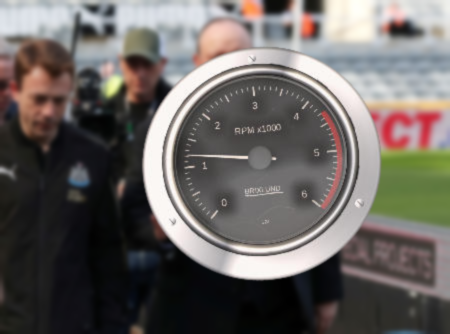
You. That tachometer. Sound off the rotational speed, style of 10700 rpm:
1200 rpm
